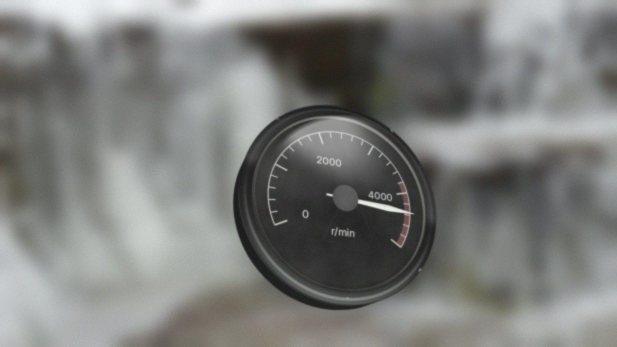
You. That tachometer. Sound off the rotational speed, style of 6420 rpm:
4400 rpm
